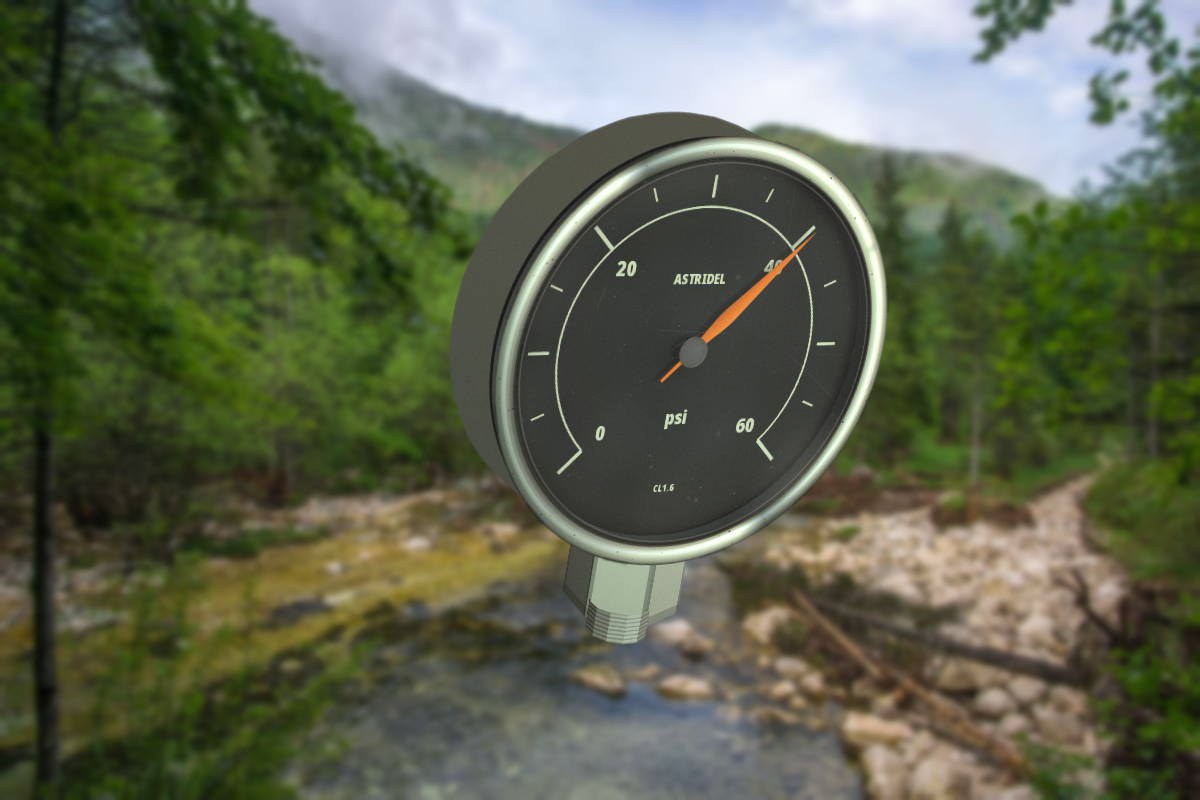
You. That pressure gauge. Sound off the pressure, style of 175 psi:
40 psi
